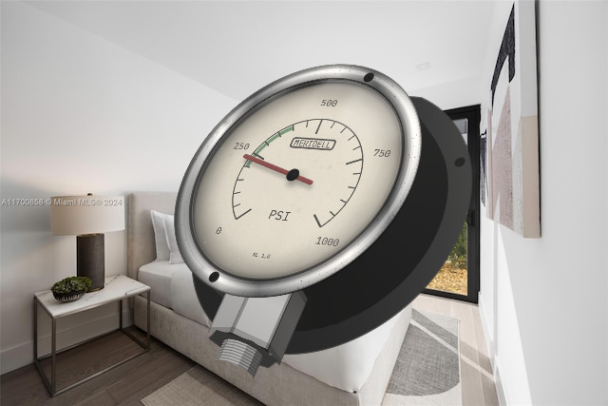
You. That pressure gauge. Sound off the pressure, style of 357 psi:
225 psi
